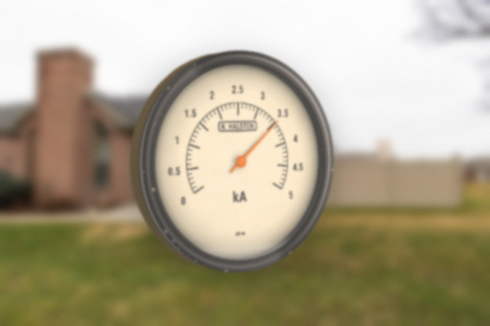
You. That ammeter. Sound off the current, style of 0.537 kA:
3.5 kA
